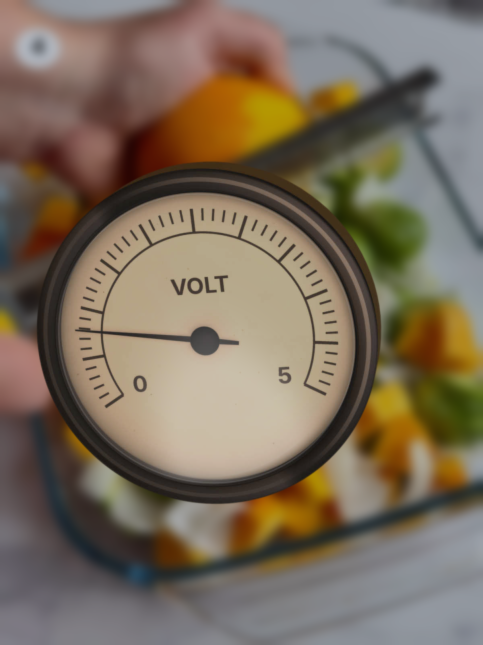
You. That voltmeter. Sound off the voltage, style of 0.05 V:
0.8 V
